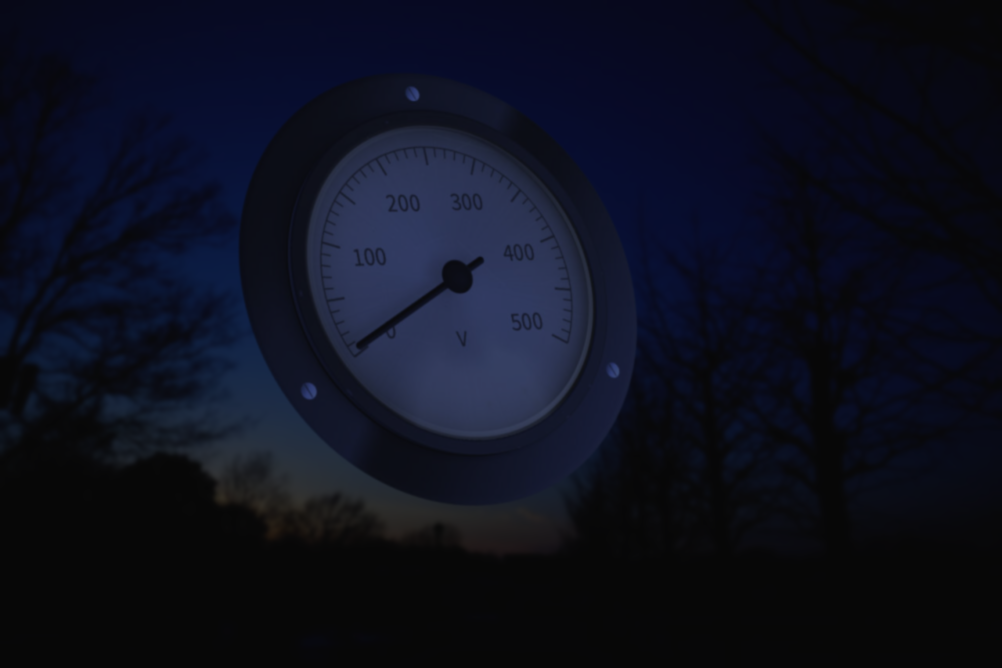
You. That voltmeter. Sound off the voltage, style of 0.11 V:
5 V
